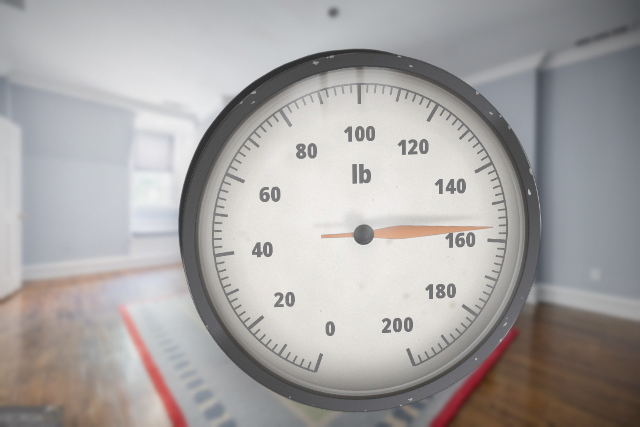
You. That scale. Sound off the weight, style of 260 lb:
156 lb
